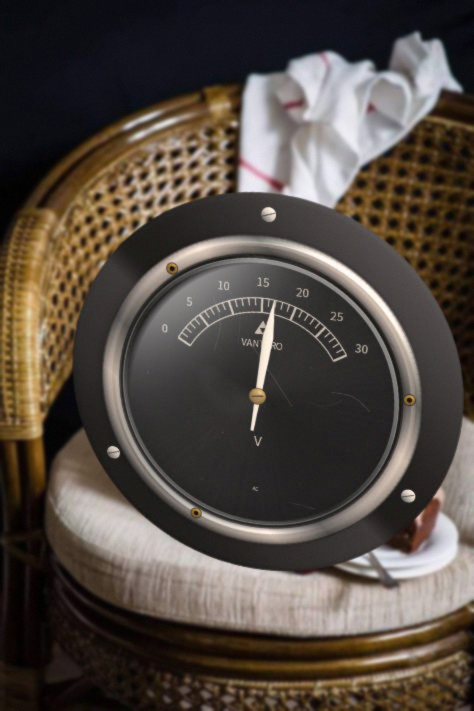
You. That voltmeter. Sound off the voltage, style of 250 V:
17 V
